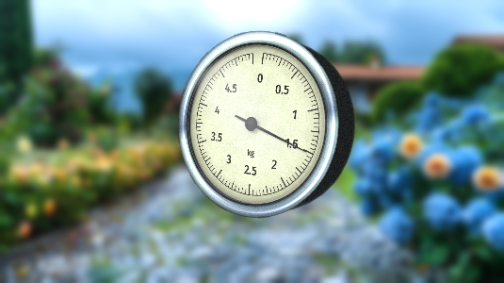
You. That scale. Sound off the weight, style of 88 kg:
1.5 kg
